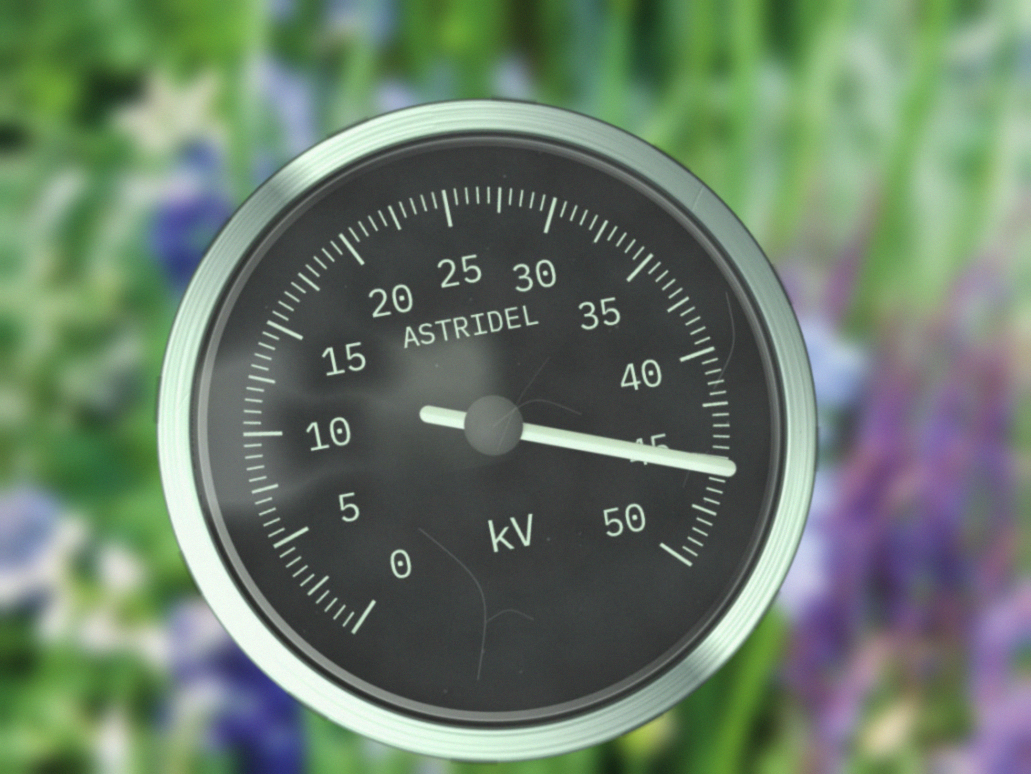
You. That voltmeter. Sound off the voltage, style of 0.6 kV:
45.5 kV
